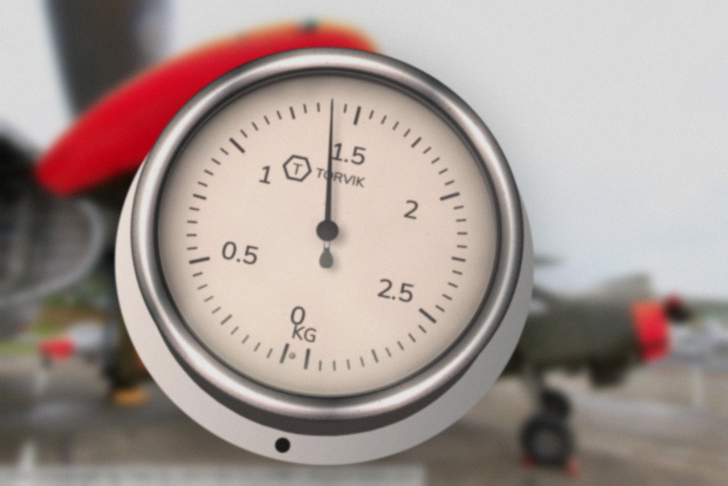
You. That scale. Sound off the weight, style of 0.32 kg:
1.4 kg
